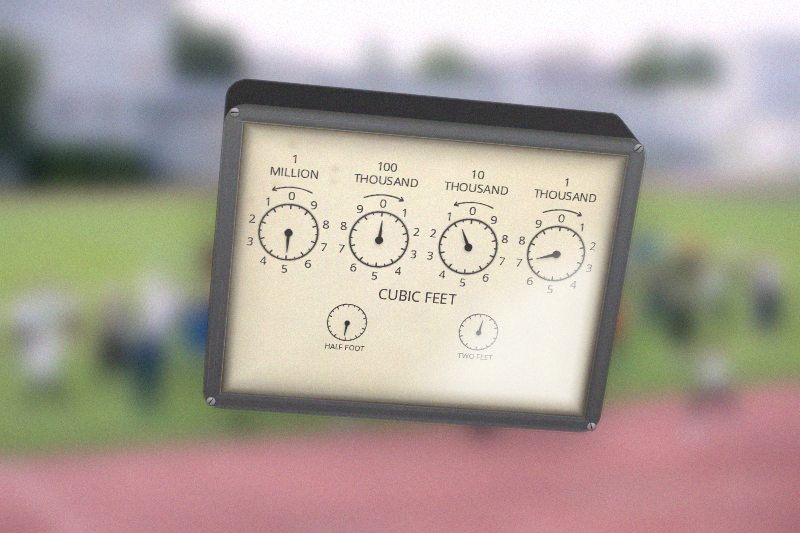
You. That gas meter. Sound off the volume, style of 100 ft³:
500700 ft³
